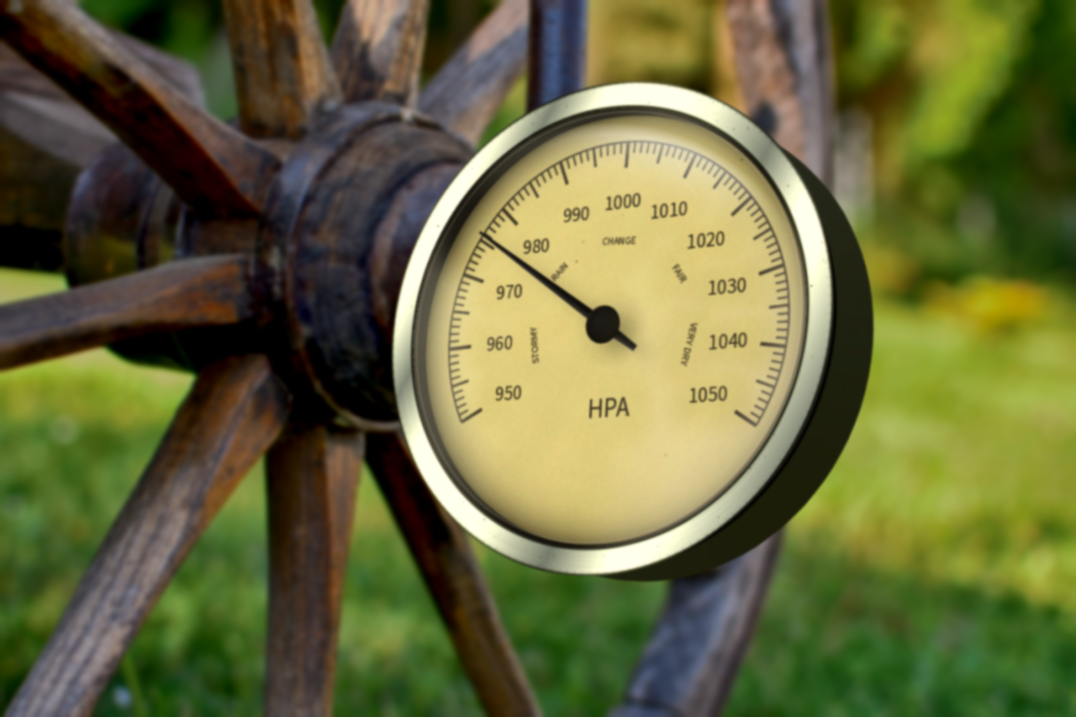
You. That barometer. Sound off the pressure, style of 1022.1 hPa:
976 hPa
